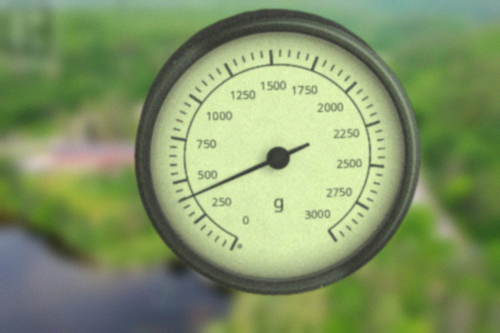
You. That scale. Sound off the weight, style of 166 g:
400 g
